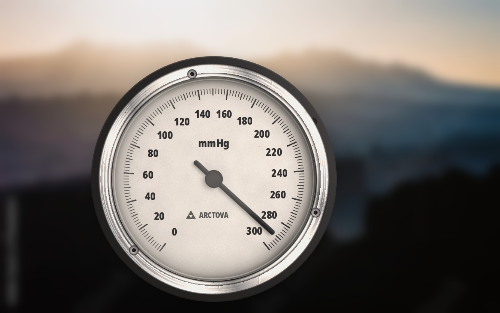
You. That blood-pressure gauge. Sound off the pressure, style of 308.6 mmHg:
290 mmHg
